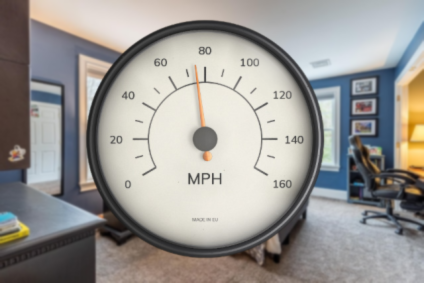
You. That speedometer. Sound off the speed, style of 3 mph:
75 mph
